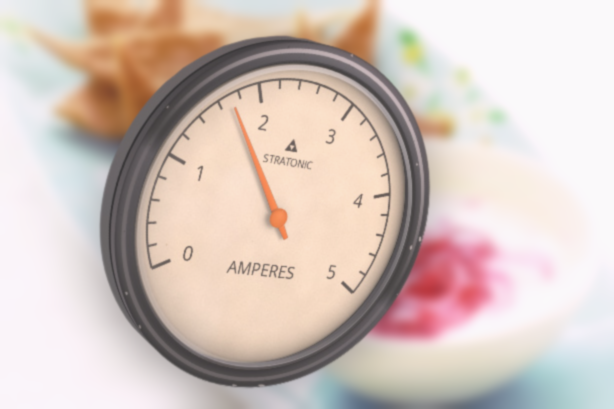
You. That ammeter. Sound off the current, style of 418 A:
1.7 A
